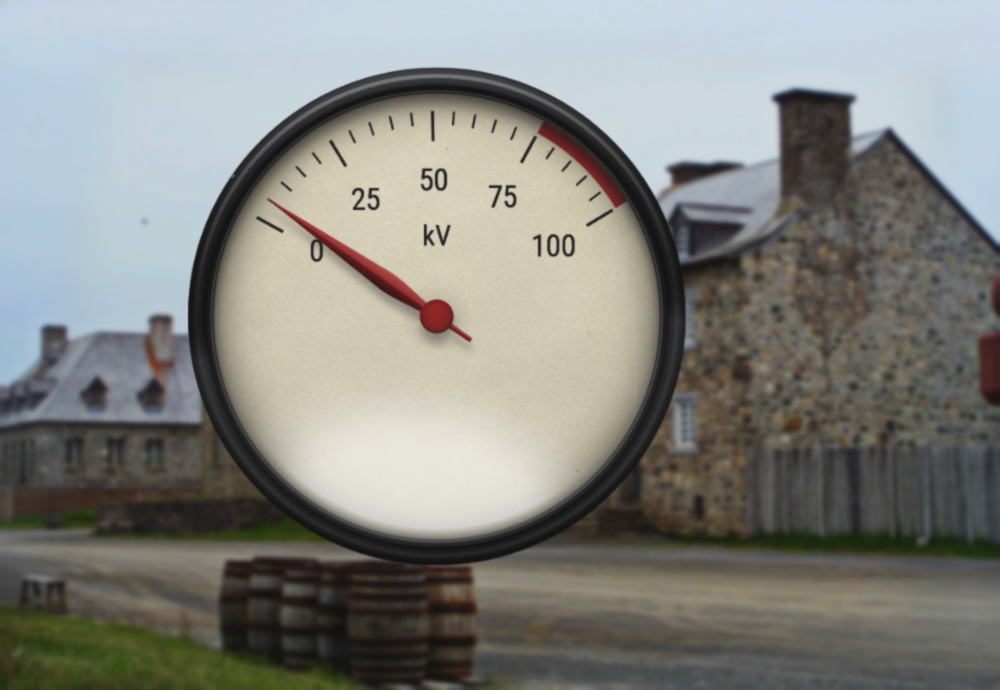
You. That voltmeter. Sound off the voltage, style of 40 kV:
5 kV
